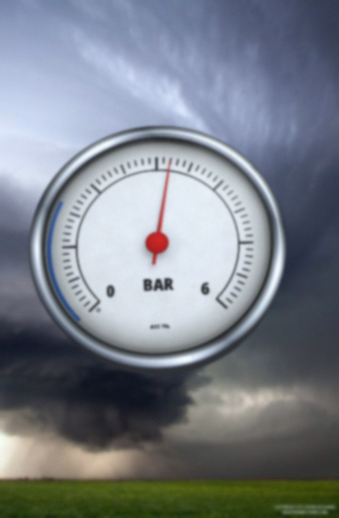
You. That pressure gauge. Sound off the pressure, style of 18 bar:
3.2 bar
